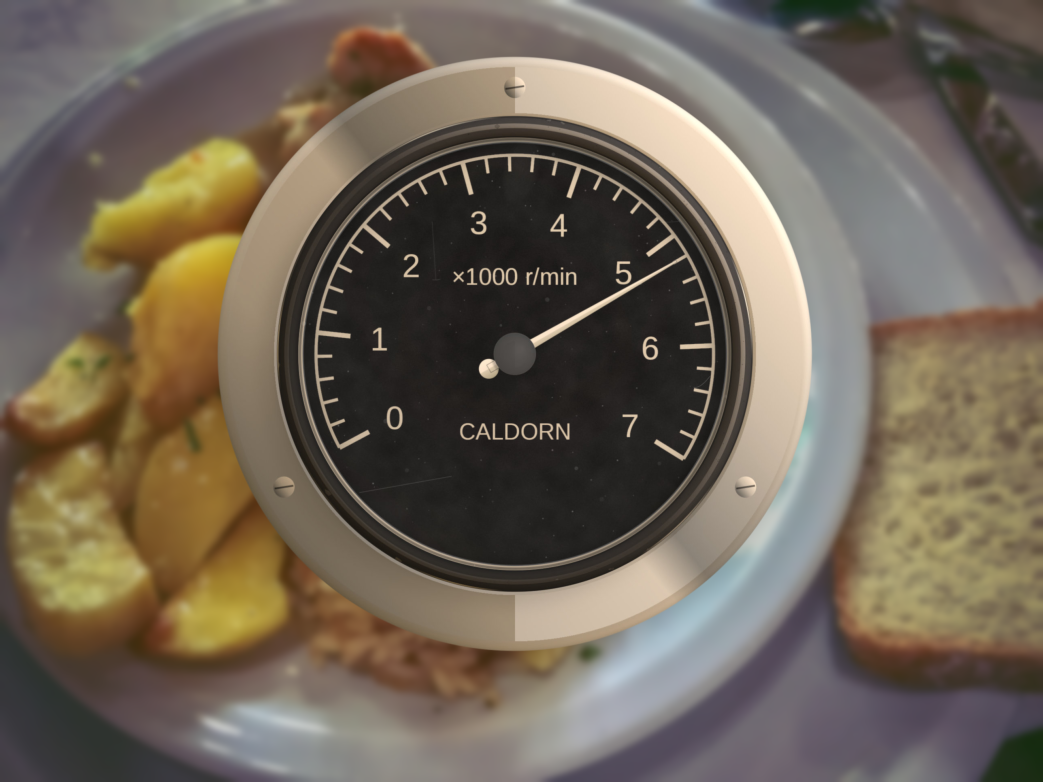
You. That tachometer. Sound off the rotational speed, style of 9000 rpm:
5200 rpm
